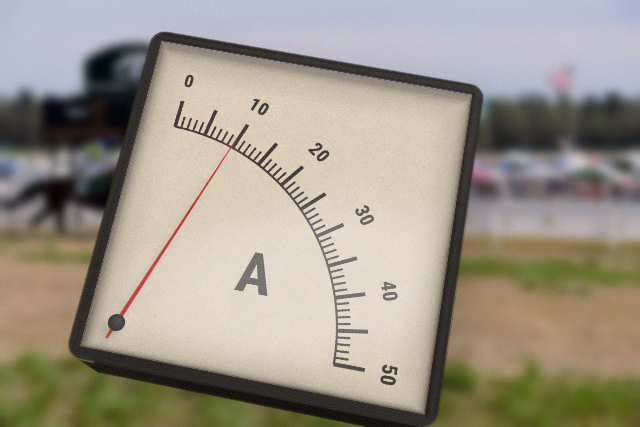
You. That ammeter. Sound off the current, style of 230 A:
10 A
